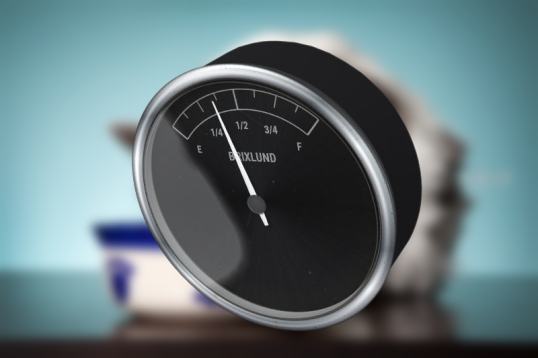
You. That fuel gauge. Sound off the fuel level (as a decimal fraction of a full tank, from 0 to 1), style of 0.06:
0.375
